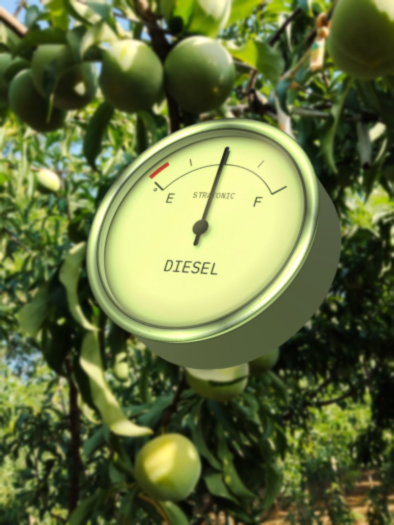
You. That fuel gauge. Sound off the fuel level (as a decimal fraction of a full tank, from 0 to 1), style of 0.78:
0.5
